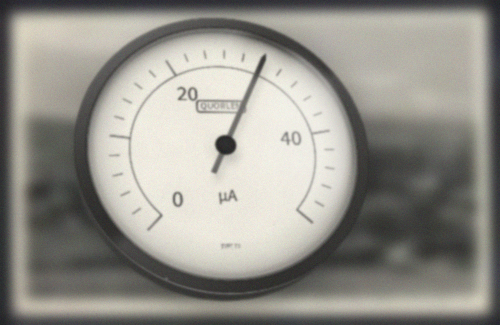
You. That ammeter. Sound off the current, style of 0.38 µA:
30 µA
